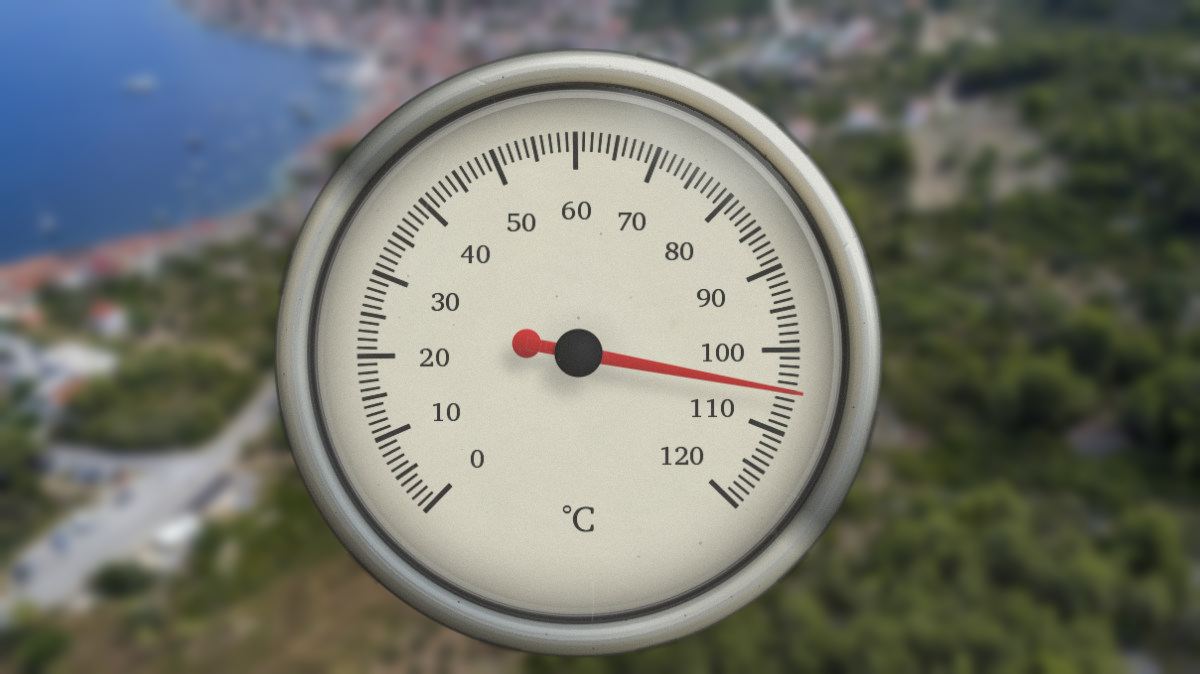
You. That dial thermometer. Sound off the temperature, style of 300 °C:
105 °C
